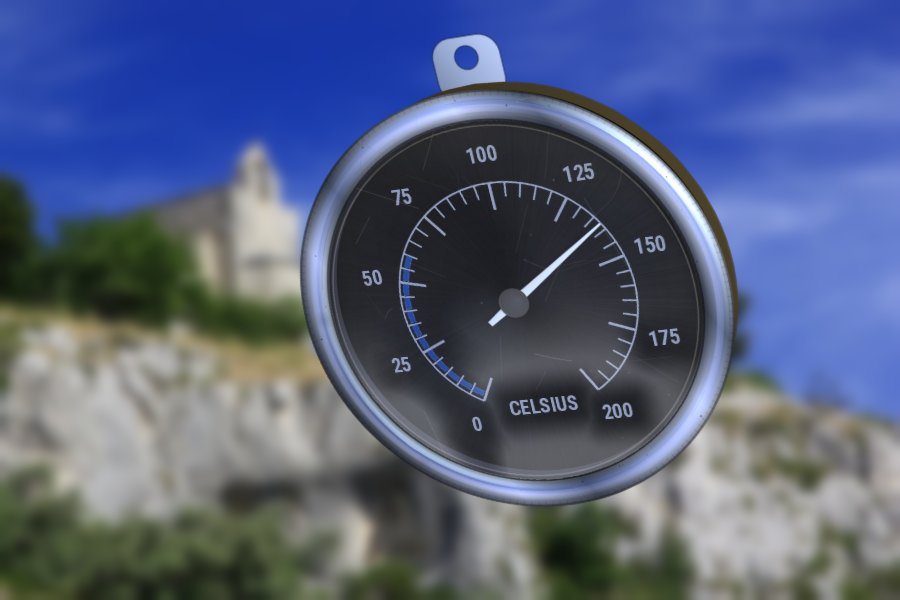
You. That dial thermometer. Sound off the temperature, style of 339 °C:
137.5 °C
